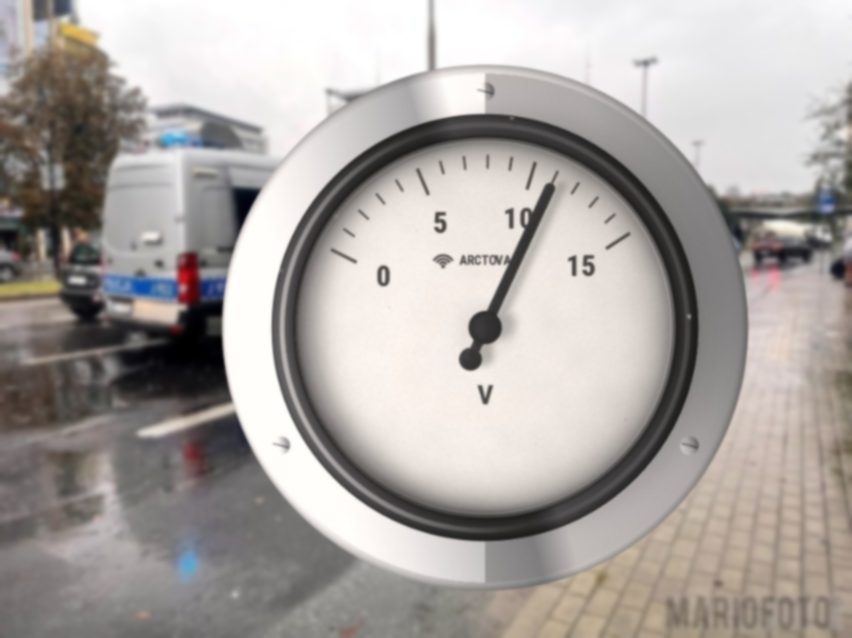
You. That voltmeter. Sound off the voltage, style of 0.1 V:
11 V
